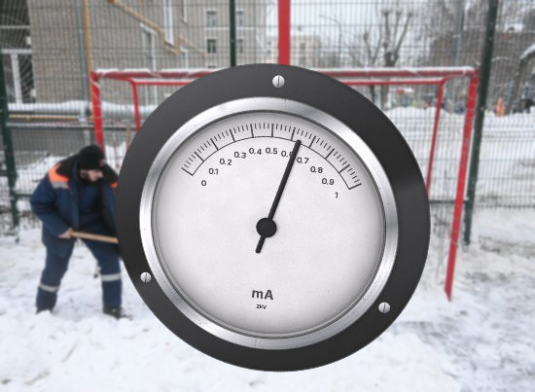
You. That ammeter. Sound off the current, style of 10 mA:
0.64 mA
